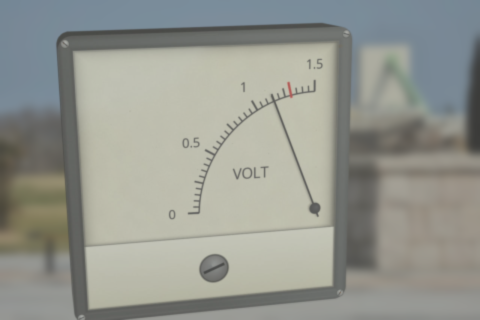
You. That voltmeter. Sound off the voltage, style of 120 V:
1.15 V
